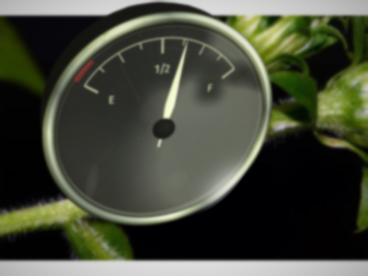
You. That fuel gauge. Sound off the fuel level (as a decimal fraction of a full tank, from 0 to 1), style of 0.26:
0.625
